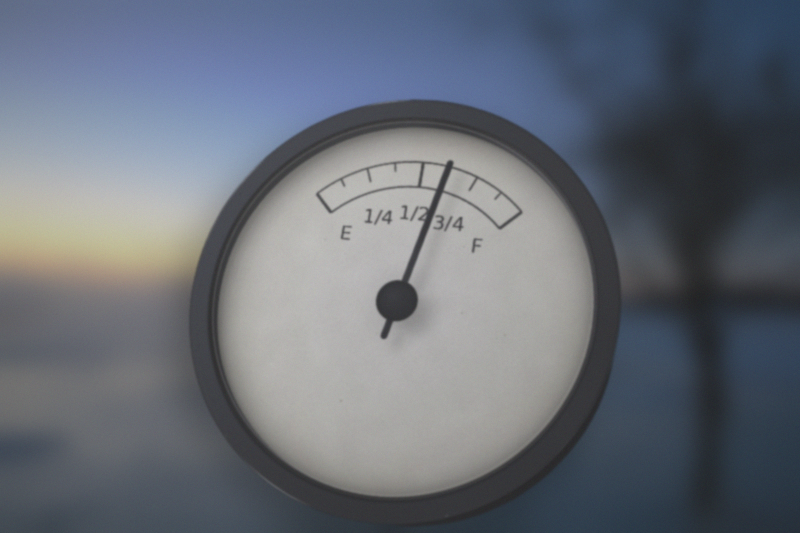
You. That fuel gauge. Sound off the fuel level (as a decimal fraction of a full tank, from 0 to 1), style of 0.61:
0.625
